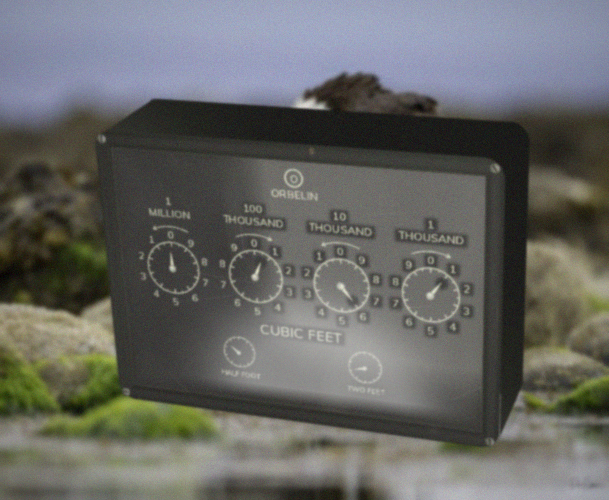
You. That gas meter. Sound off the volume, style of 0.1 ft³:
6100 ft³
